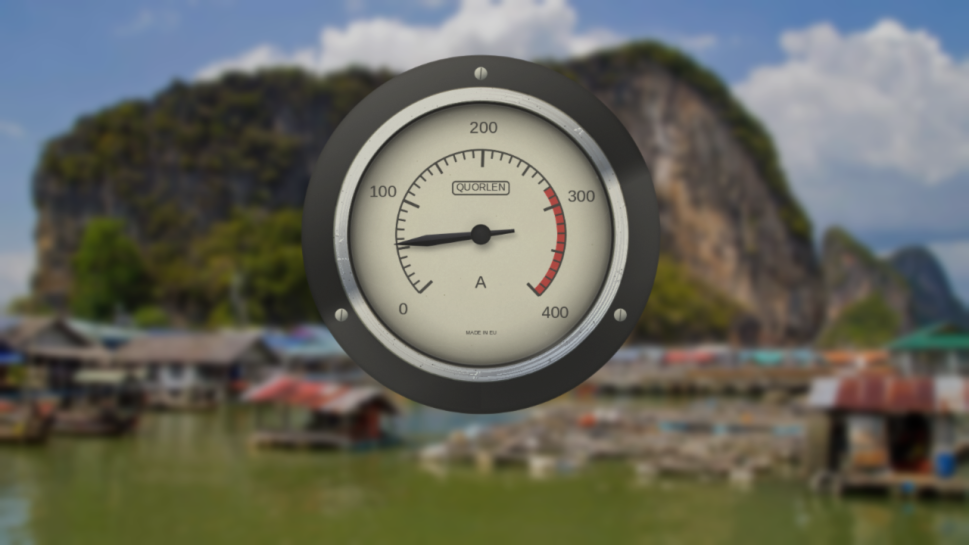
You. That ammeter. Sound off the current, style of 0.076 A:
55 A
